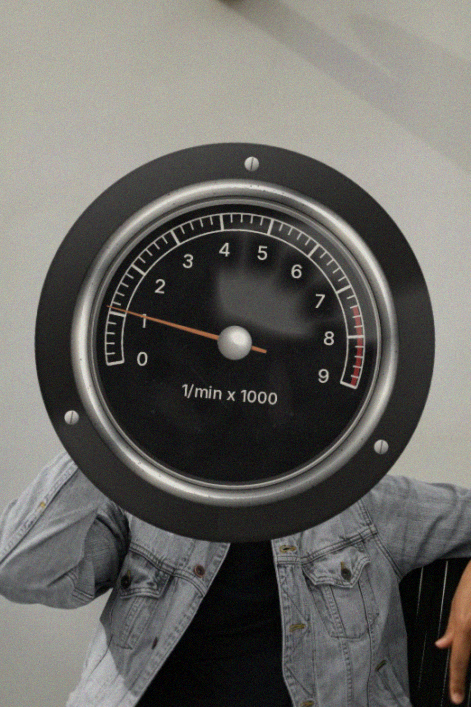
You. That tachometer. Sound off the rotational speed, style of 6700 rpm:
1100 rpm
